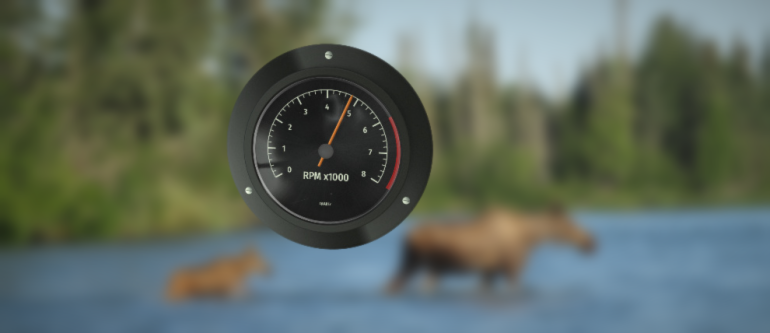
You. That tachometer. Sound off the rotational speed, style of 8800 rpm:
4800 rpm
